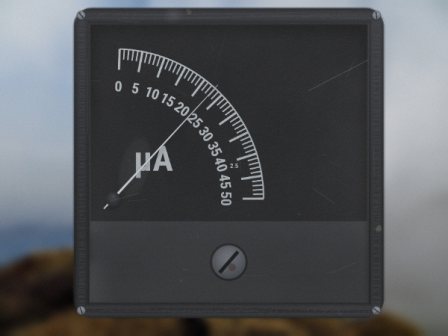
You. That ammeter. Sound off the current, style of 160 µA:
23 µA
